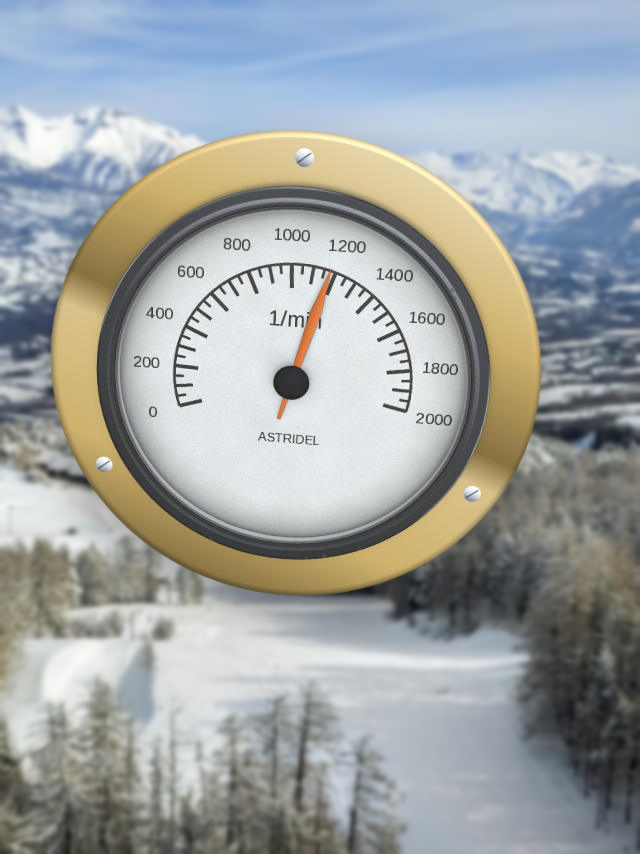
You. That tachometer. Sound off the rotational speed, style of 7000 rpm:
1175 rpm
